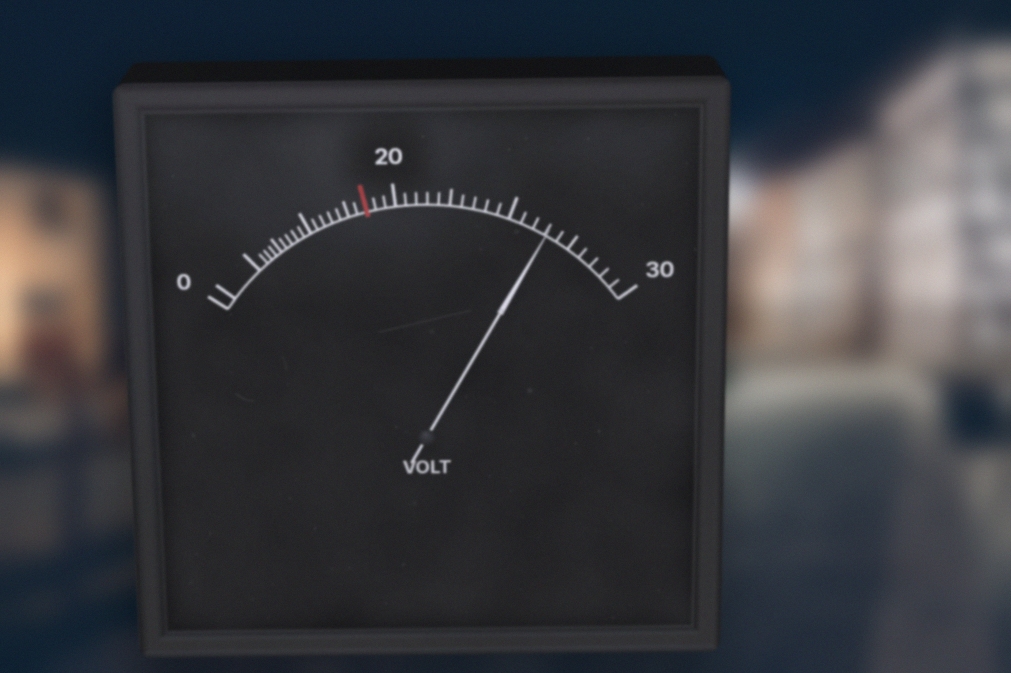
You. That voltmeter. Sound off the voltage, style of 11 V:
26.5 V
